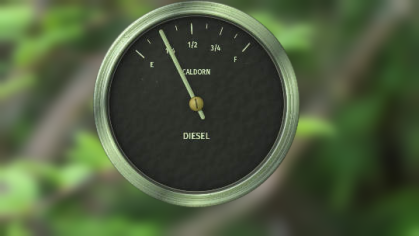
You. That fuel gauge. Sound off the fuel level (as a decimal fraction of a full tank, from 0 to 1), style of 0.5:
0.25
